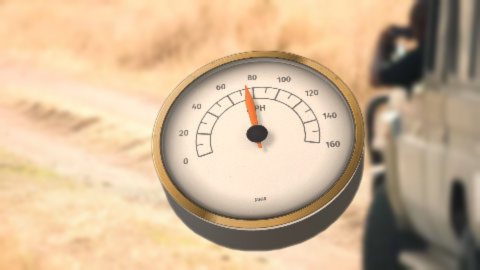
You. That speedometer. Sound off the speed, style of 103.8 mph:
75 mph
